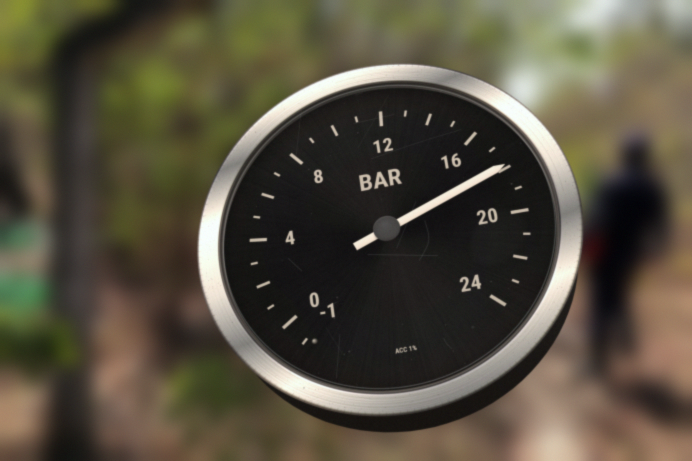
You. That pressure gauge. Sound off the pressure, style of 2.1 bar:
18 bar
